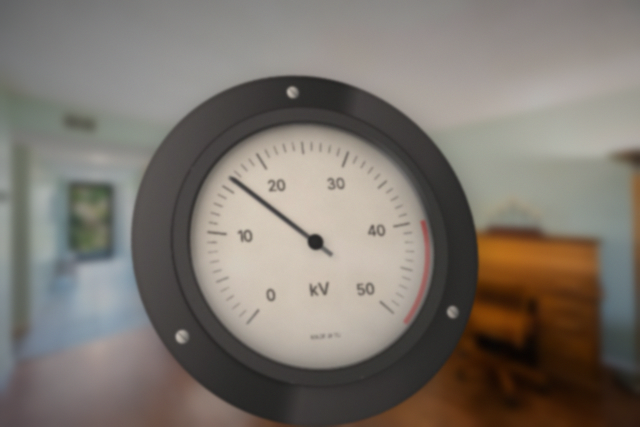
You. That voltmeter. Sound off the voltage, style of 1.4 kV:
16 kV
